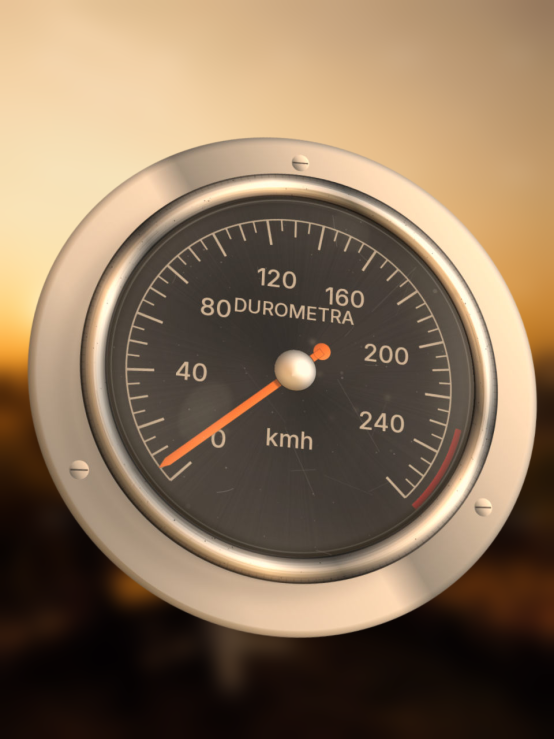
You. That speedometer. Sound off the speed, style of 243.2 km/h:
5 km/h
